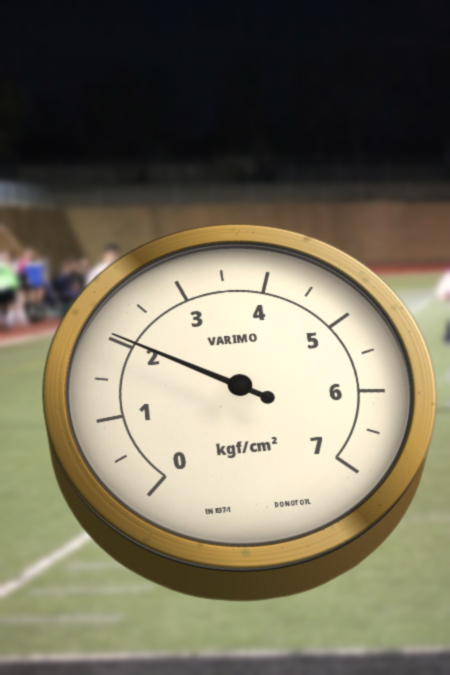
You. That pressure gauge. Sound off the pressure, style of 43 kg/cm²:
2 kg/cm²
